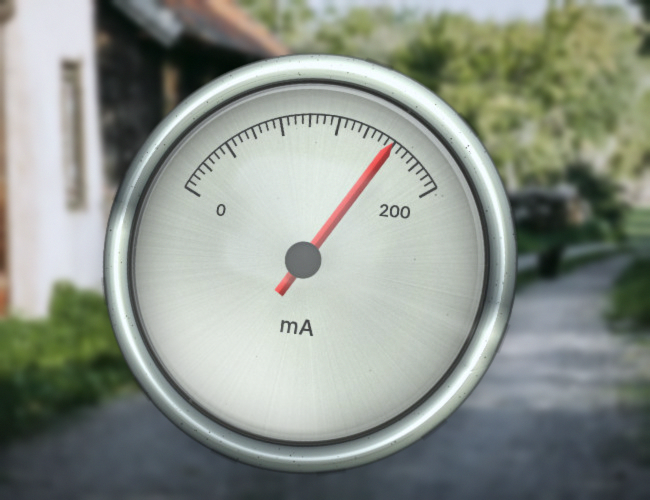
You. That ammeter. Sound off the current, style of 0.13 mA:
160 mA
